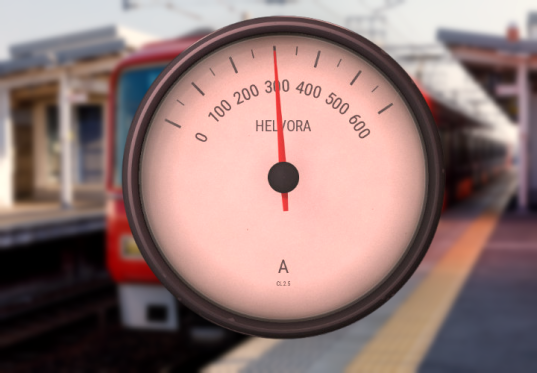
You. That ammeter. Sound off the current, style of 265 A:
300 A
